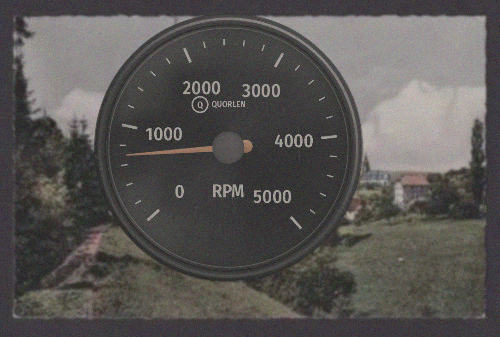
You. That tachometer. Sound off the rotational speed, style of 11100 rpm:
700 rpm
